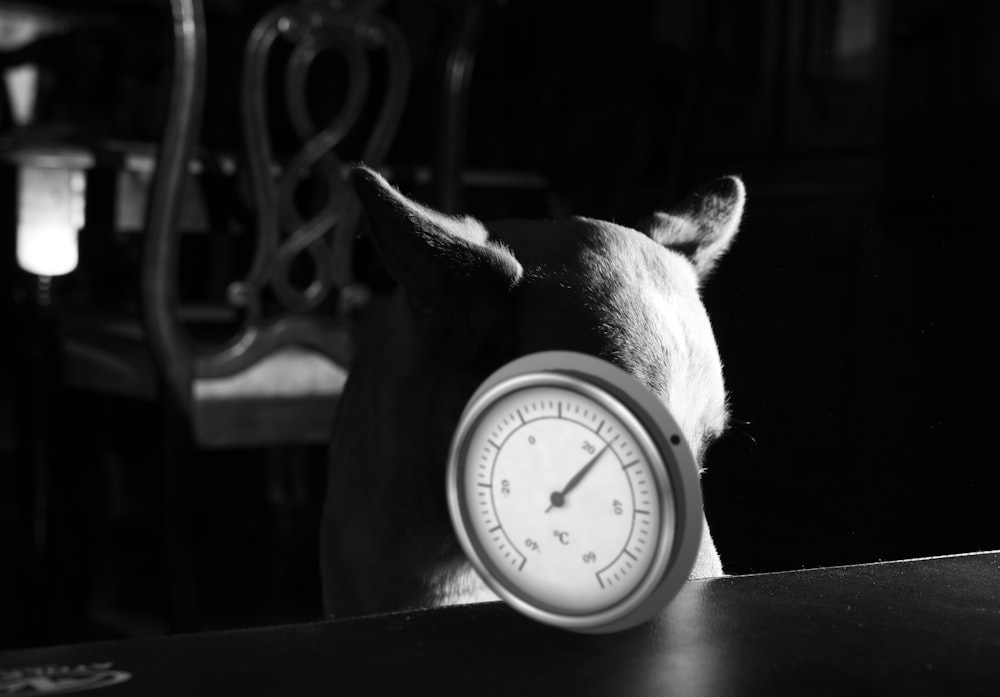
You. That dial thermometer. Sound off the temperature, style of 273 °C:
24 °C
